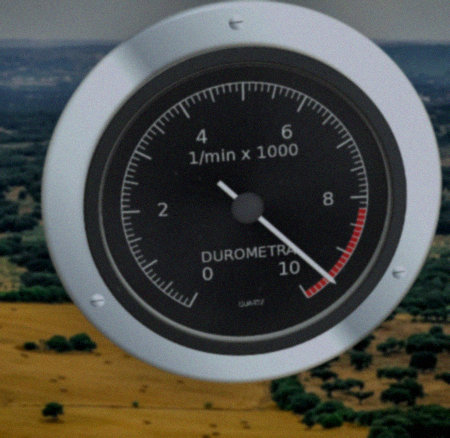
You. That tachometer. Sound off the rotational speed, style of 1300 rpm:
9500 rpm
